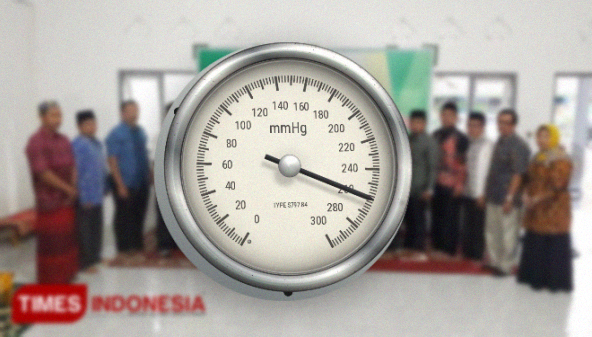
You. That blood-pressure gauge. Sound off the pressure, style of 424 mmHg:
260 mmHg
